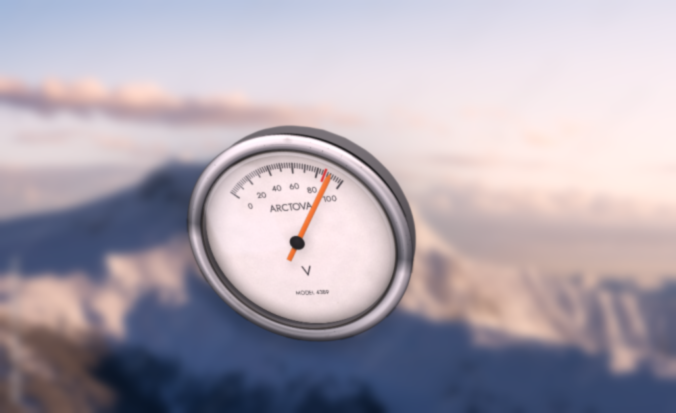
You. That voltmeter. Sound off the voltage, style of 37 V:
90 V
